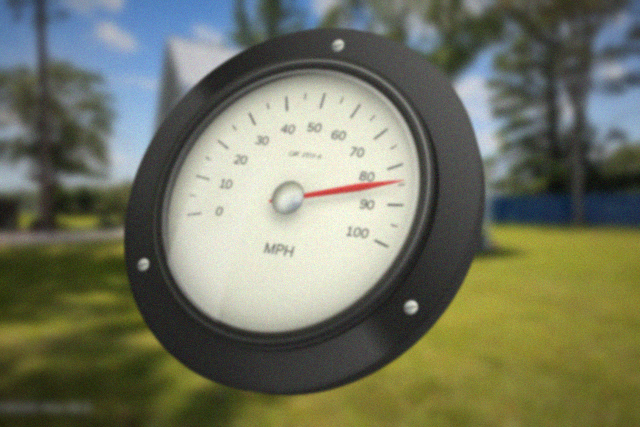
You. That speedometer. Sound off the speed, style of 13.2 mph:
85 mph
